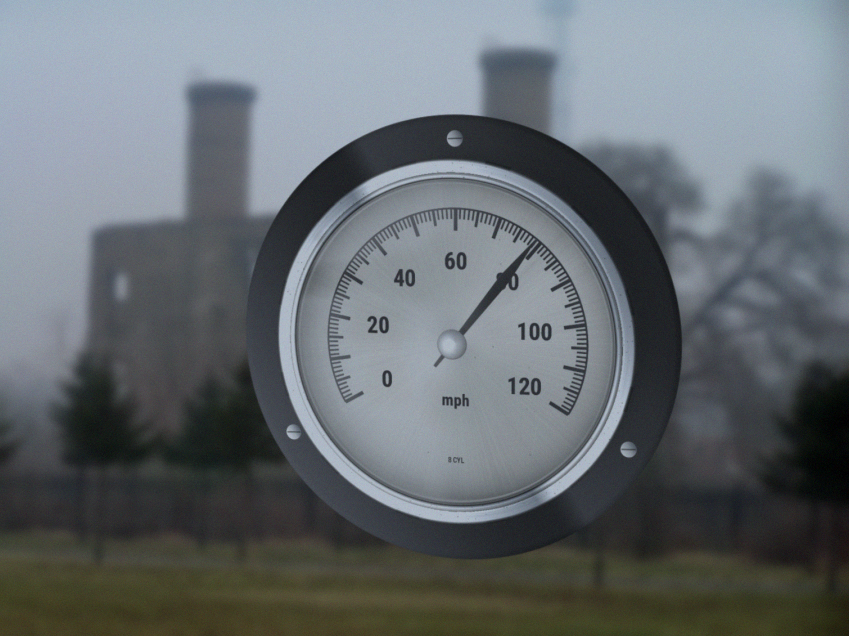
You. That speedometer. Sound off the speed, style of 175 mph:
79 mph
